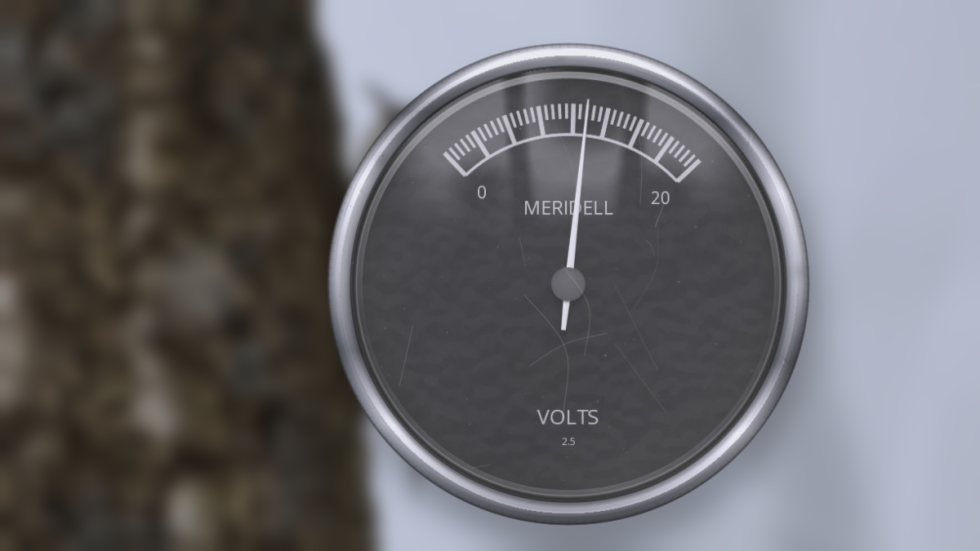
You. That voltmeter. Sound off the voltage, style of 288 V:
11 V
